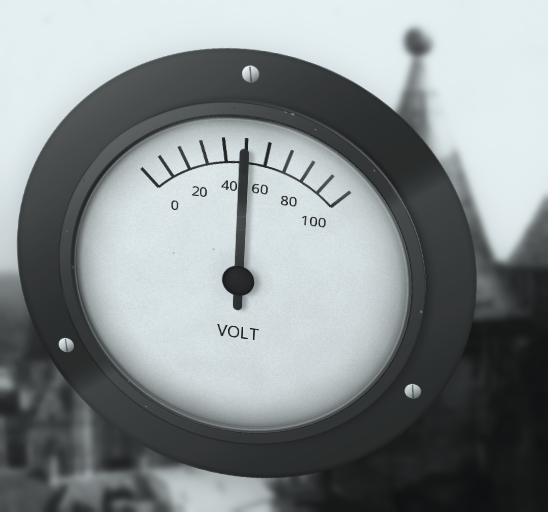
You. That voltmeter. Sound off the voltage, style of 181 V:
50 V
